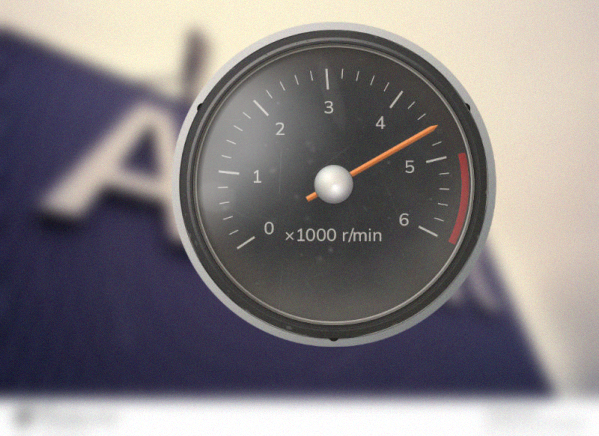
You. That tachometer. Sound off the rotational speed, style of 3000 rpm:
4600 rpm
